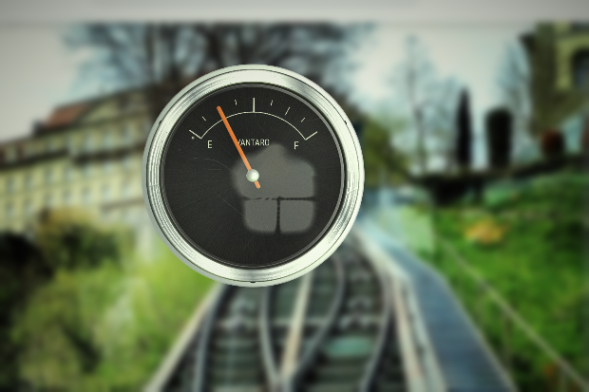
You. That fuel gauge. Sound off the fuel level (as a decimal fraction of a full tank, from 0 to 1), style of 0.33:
0.25
